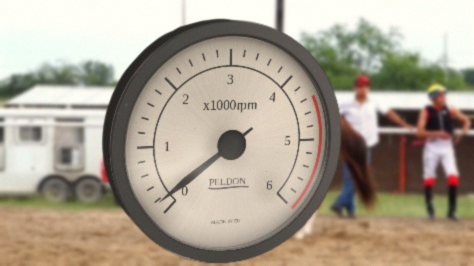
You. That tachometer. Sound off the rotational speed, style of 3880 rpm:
200 rpm
